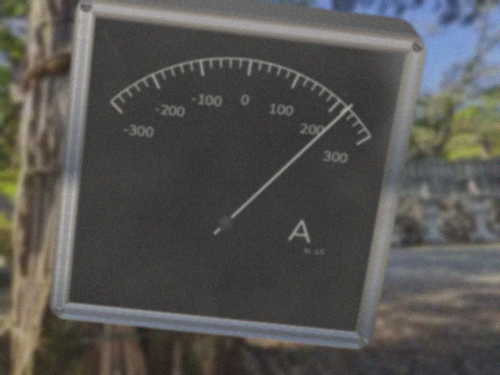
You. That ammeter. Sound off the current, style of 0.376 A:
220 A
